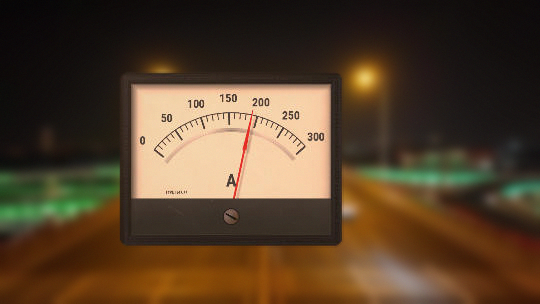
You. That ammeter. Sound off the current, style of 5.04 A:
190 A
